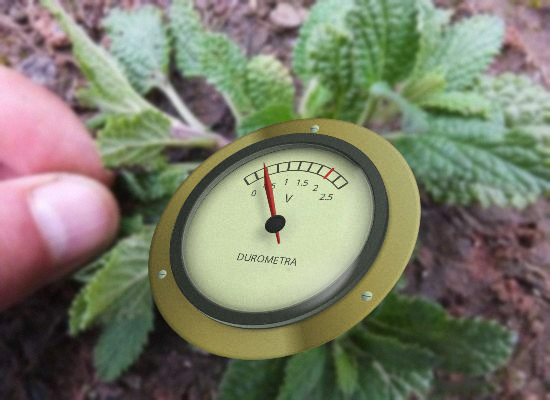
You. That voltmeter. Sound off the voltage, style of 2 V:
0.5 V
